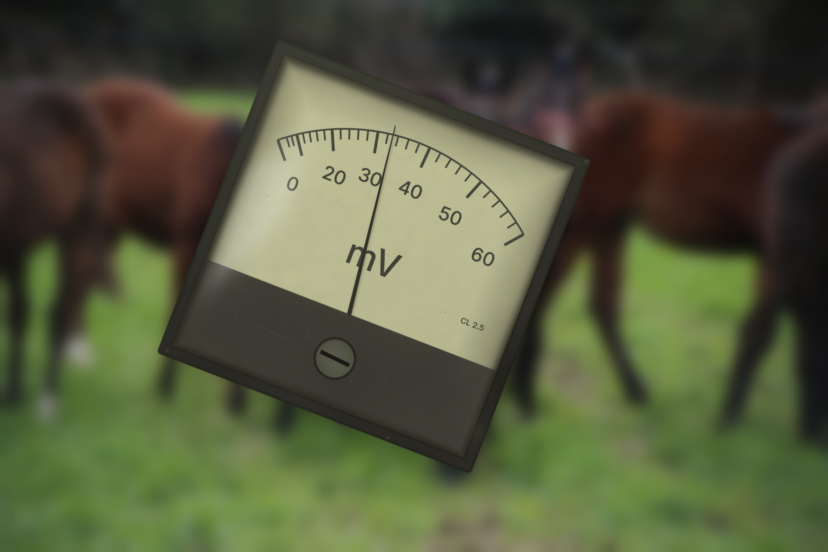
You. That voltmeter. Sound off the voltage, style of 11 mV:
33 mV
